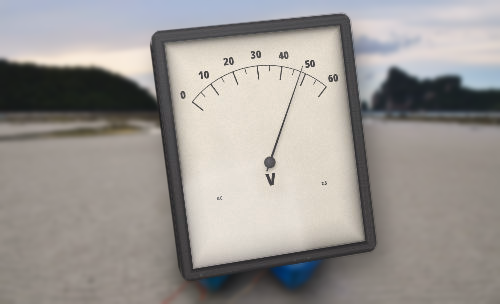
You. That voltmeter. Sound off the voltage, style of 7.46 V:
47.5 V
